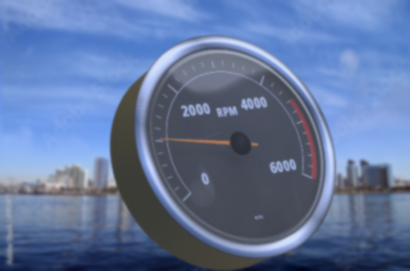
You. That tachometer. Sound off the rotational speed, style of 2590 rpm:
1000 rpm
